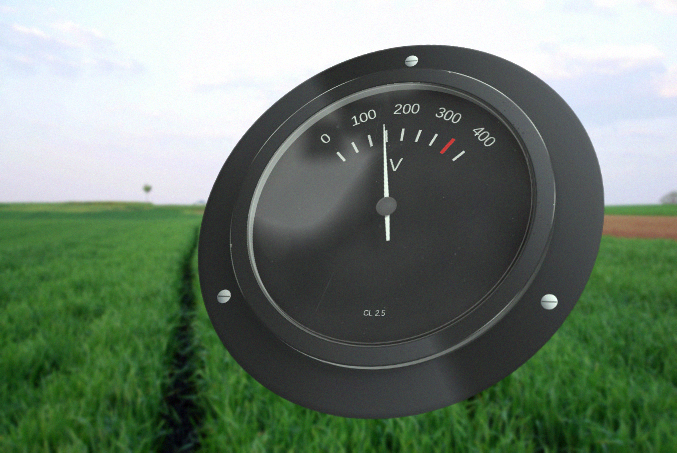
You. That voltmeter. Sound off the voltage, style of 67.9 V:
150 V
